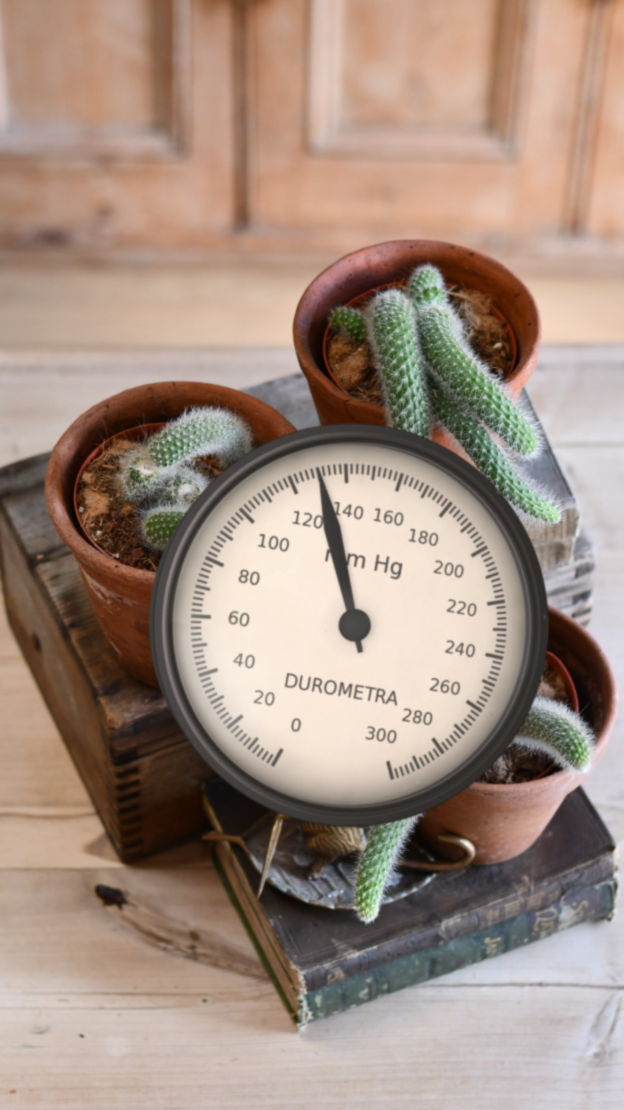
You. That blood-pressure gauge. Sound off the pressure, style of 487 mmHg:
130 mmHg
